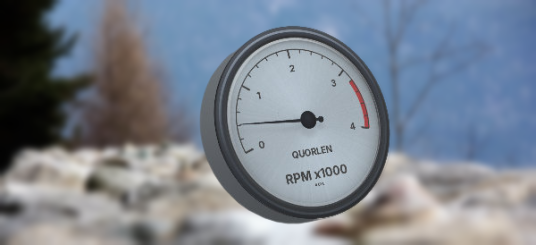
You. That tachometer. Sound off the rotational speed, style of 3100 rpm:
400 rpm
